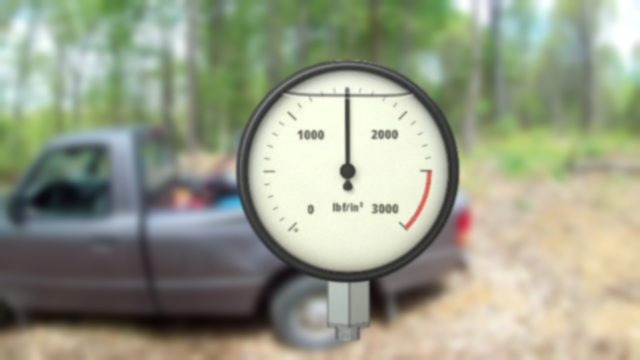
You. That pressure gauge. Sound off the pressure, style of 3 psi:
1500 psi
